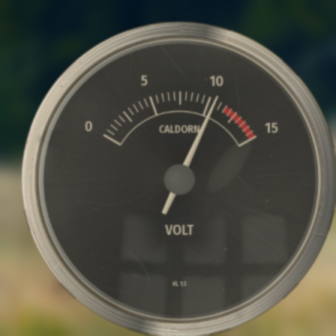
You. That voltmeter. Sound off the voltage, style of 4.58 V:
10.5 V
